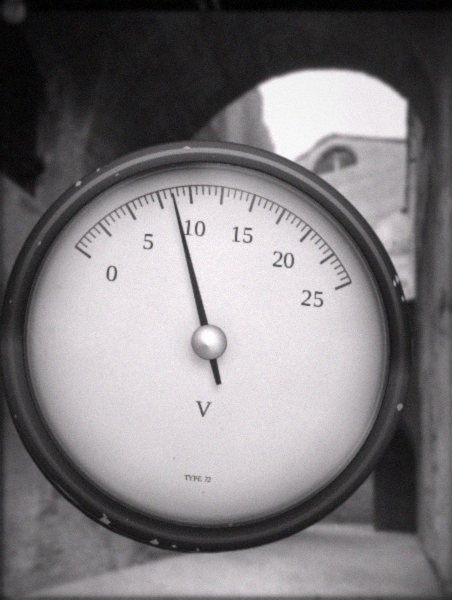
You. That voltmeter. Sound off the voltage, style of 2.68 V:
8.5 V
